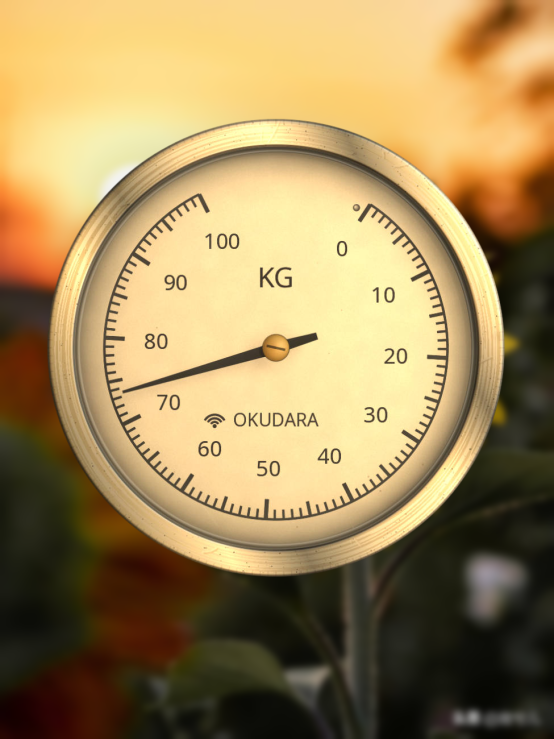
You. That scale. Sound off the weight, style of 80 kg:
73.5 kg
